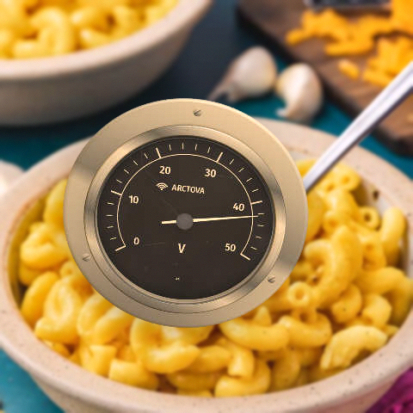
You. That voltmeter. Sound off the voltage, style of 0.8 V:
42 V
